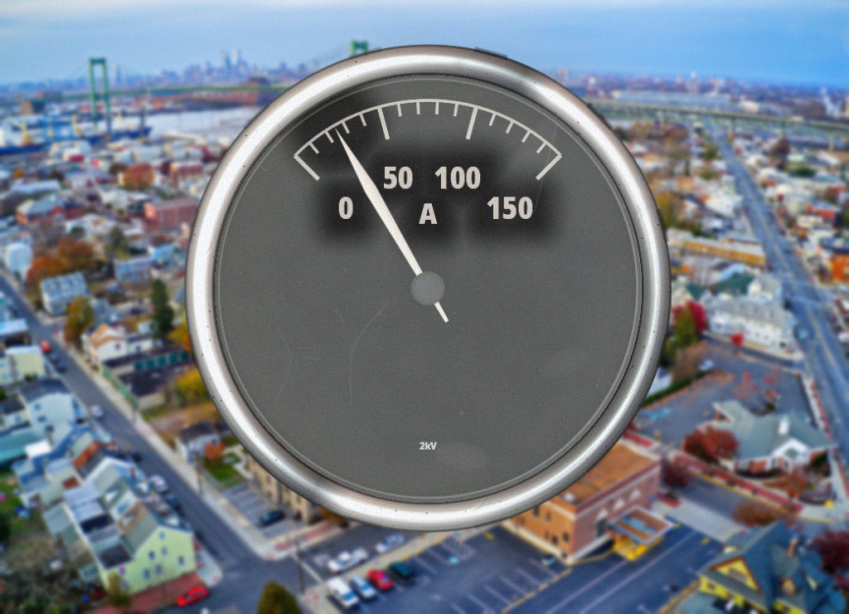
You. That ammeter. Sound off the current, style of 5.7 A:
25 A
